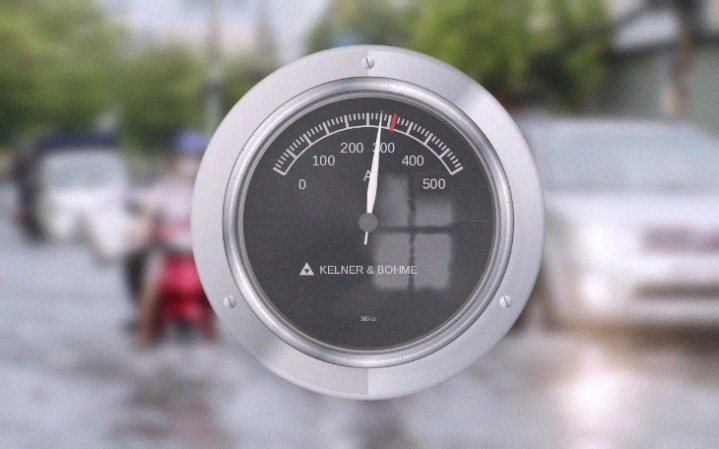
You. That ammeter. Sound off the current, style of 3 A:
280 A
